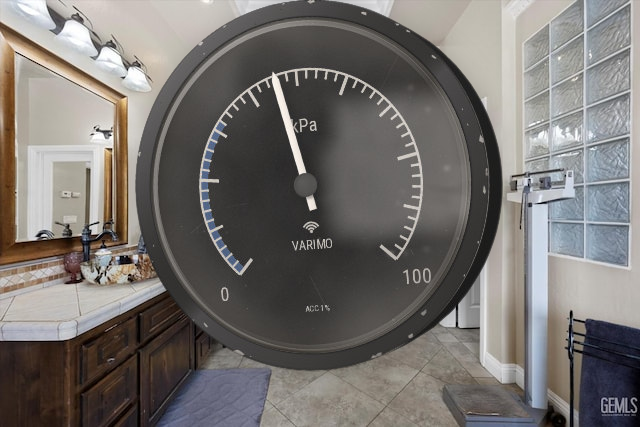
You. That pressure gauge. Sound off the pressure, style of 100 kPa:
46 kPa
